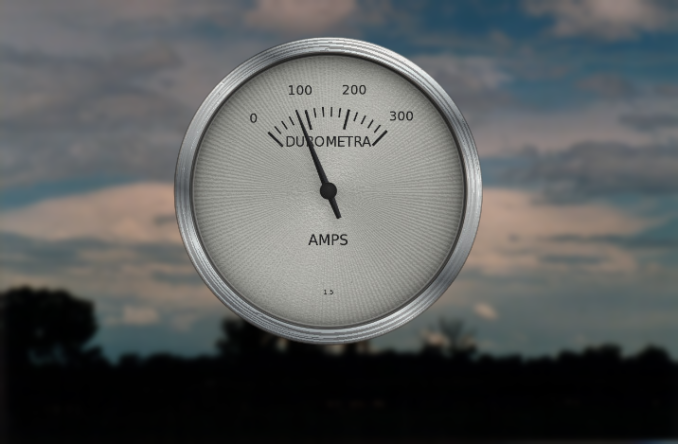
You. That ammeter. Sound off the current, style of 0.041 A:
80 A
